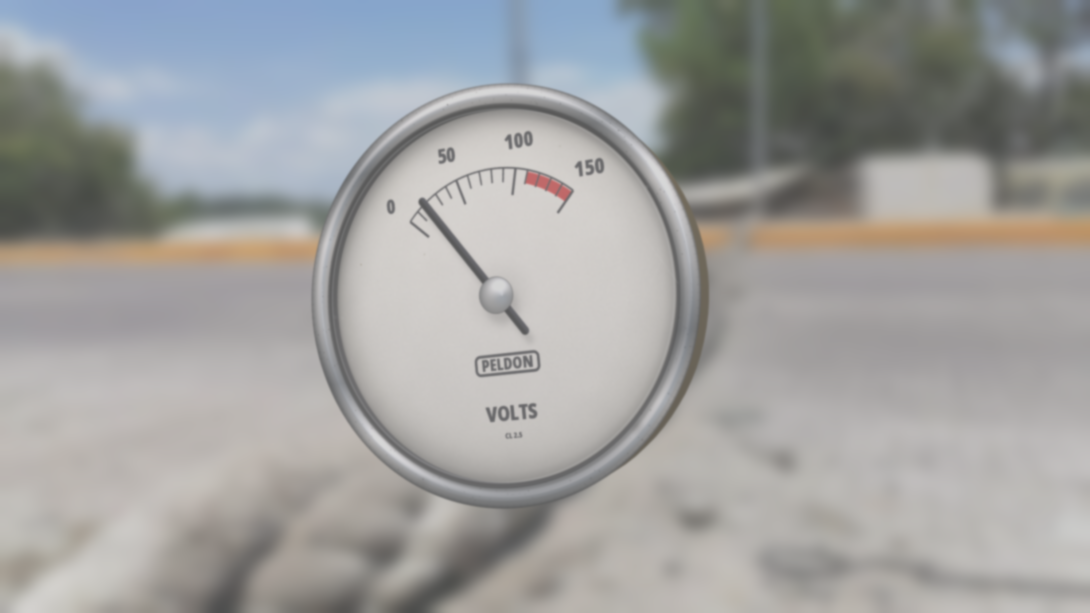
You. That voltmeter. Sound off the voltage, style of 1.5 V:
20 V
